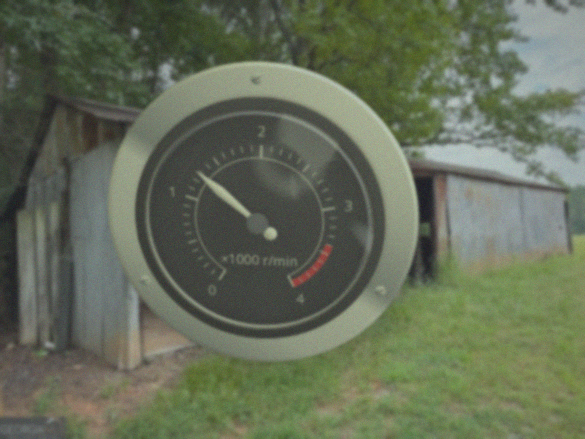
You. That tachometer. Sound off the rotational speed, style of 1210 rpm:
1300 rpm
